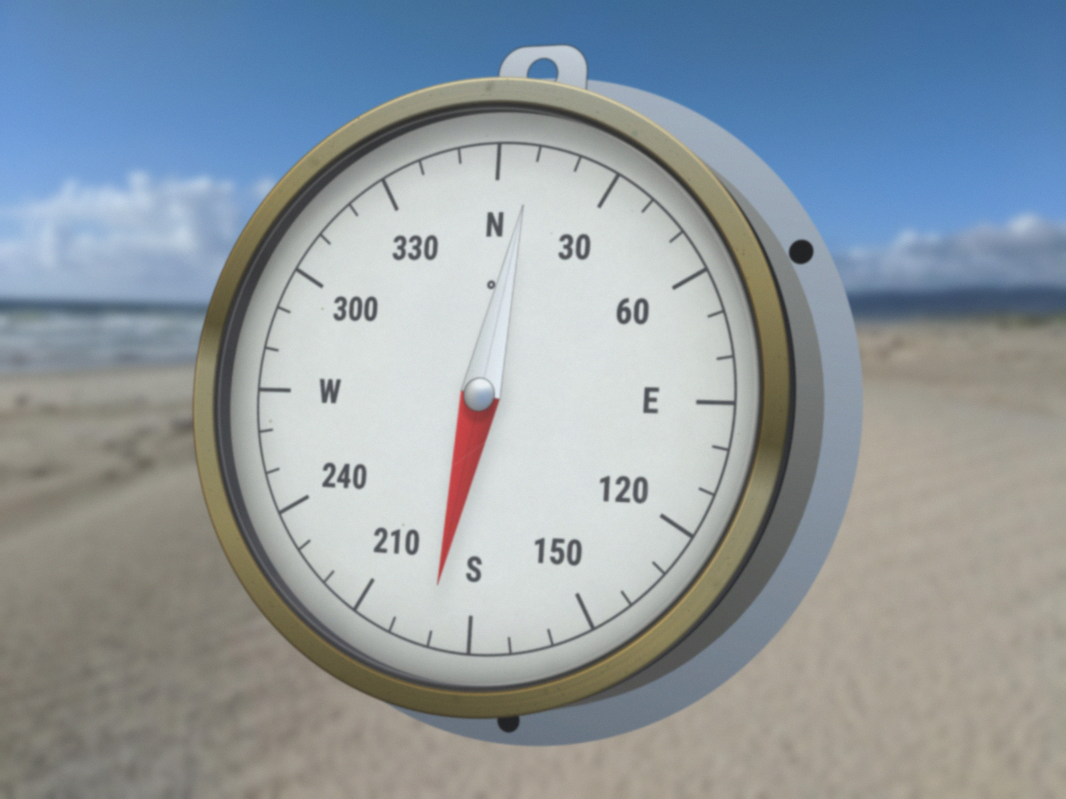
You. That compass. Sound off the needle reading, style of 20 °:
190 °
